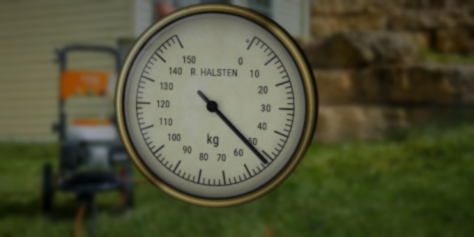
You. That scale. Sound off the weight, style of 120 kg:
52 kg
